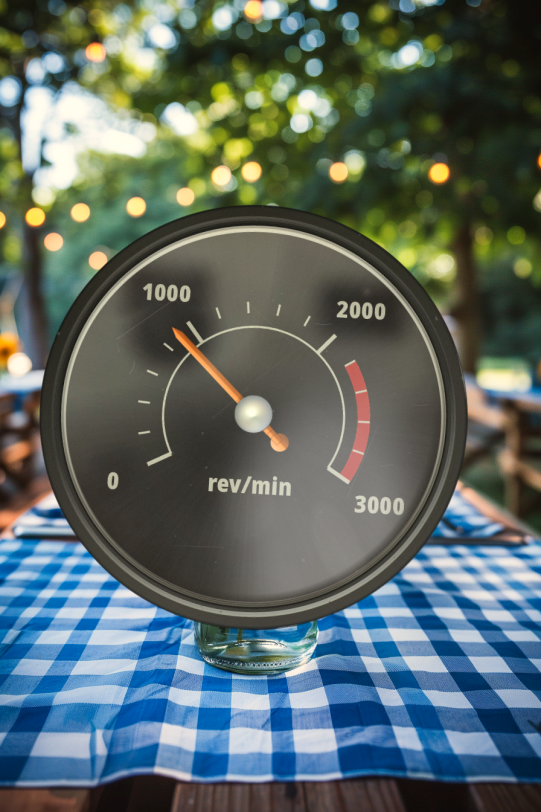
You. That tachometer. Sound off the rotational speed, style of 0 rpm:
900 rpm
